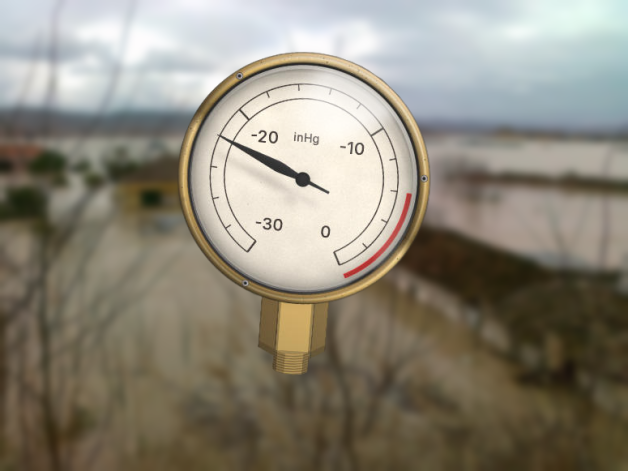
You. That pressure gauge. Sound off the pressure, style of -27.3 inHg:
-22 inHg
